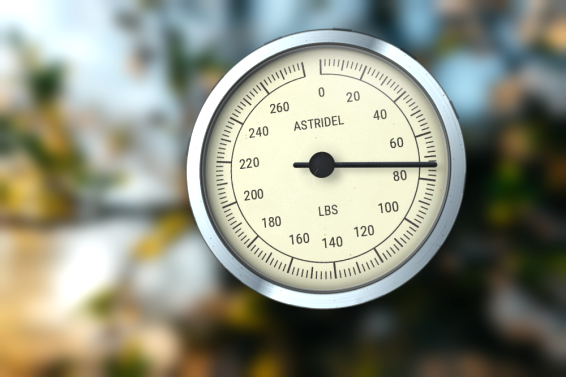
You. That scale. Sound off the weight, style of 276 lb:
74 lb
